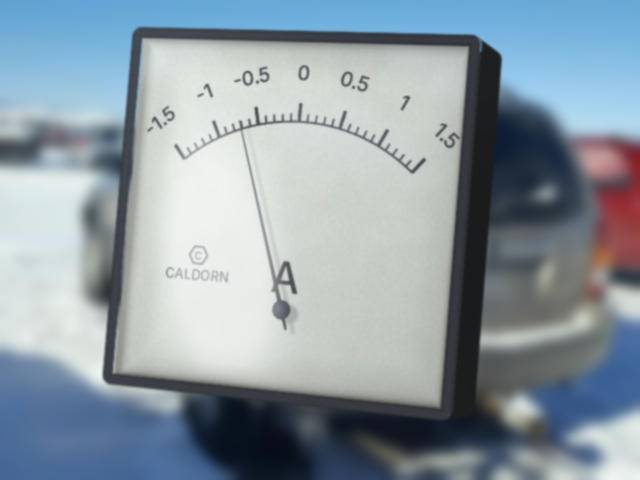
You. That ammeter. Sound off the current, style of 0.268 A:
-0.7 A
